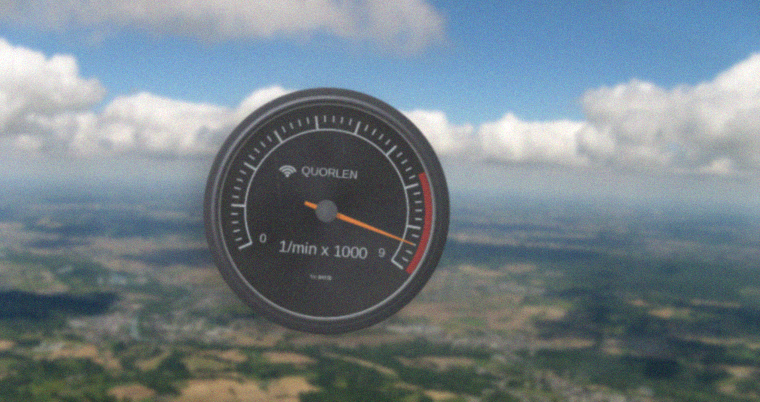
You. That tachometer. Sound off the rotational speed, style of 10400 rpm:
8400 rpm
